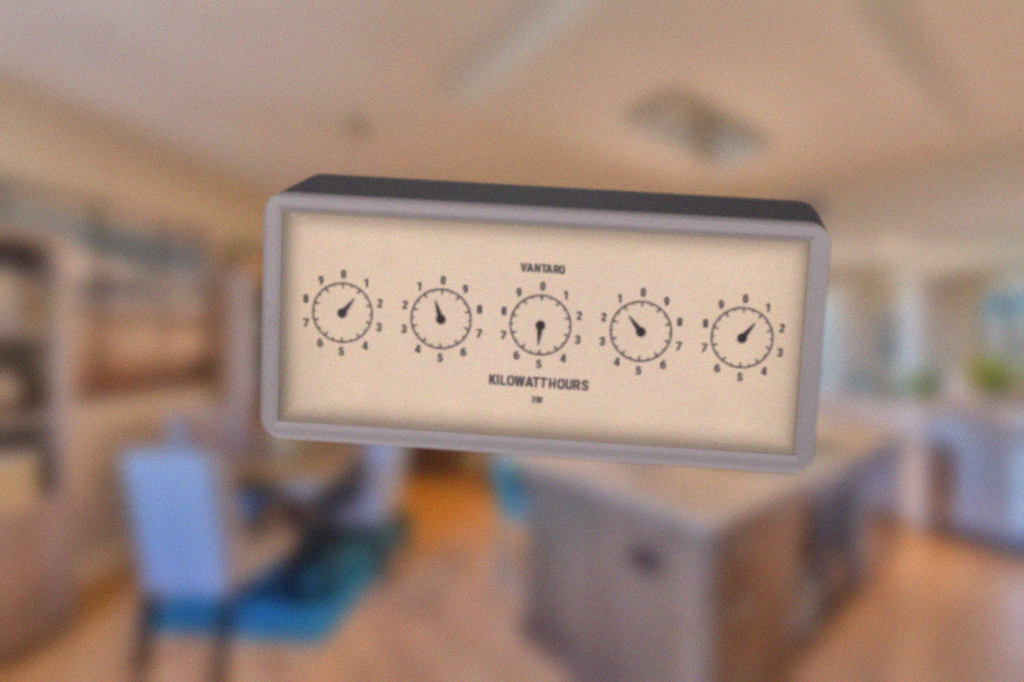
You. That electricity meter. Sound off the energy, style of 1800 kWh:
10511 kWh
